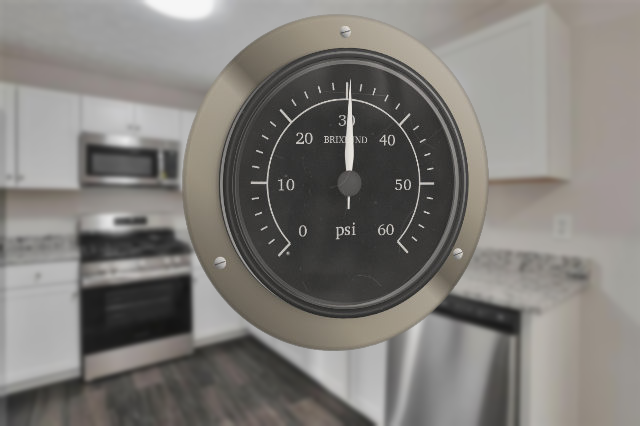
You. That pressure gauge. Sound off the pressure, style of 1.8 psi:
30 psi
